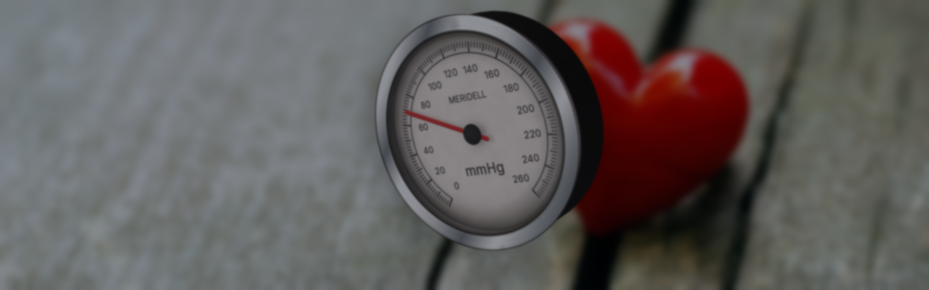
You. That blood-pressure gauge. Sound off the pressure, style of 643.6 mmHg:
70 mmHg
